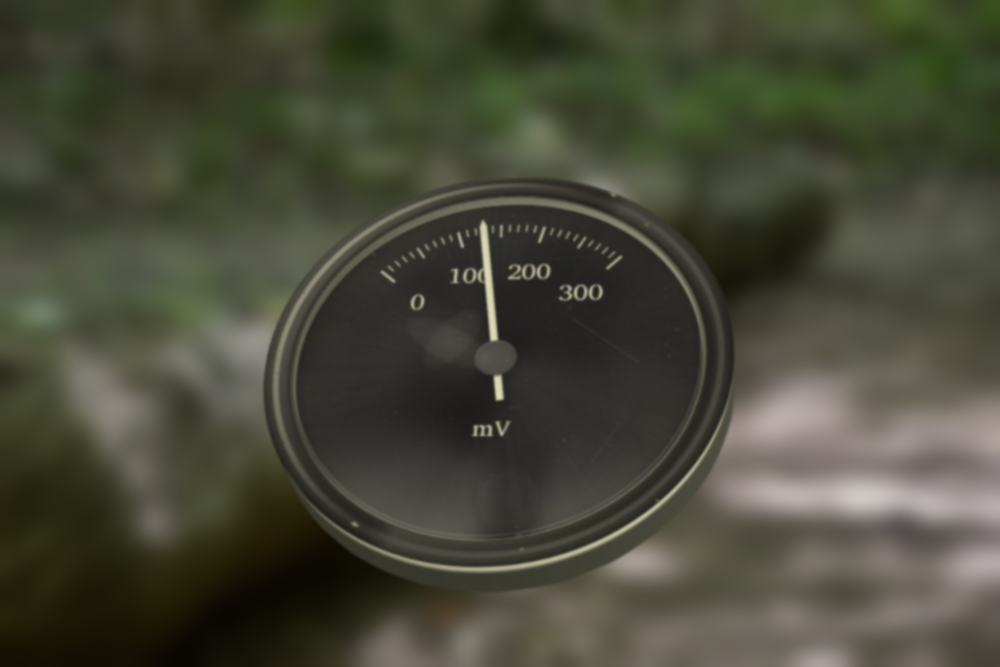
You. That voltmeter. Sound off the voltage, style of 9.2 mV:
130 mV
